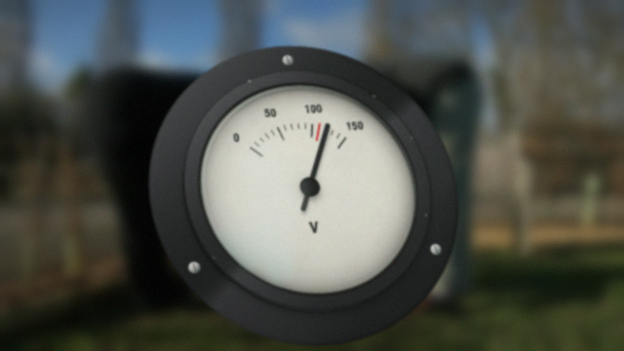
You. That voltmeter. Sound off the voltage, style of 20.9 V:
120 V
